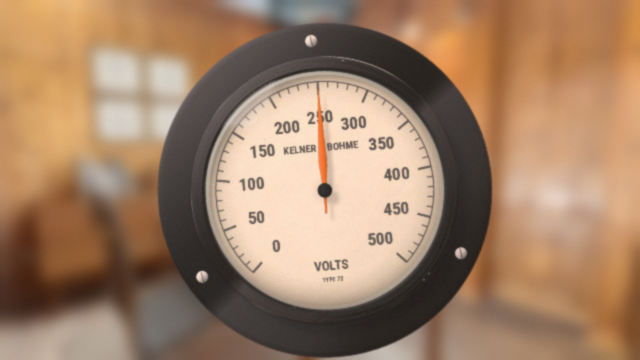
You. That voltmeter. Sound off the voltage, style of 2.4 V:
250 V
